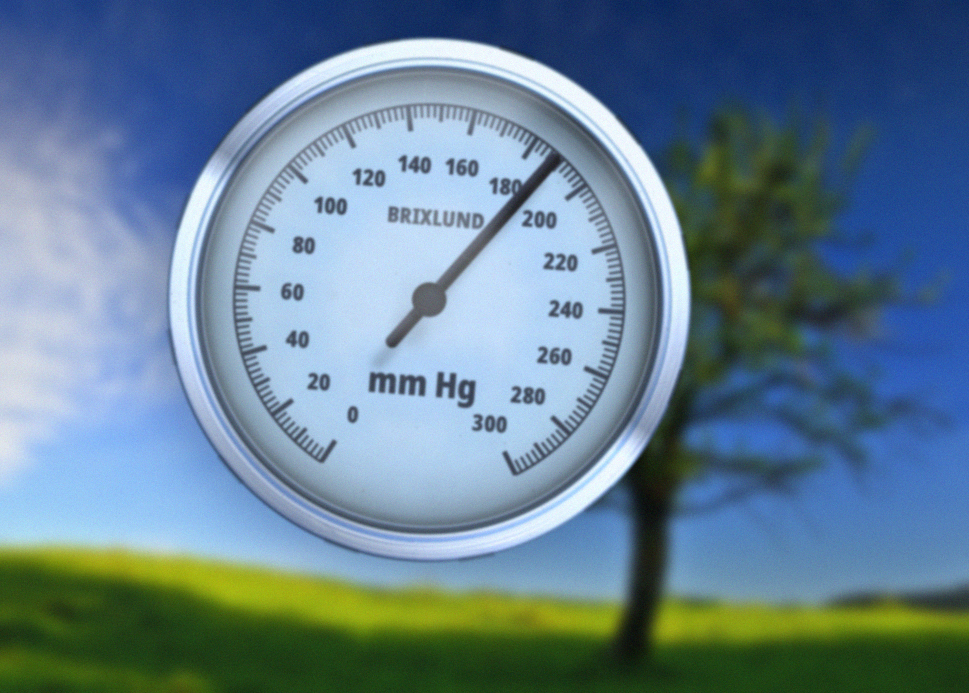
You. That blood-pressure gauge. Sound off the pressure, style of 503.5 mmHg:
188 mmHg
